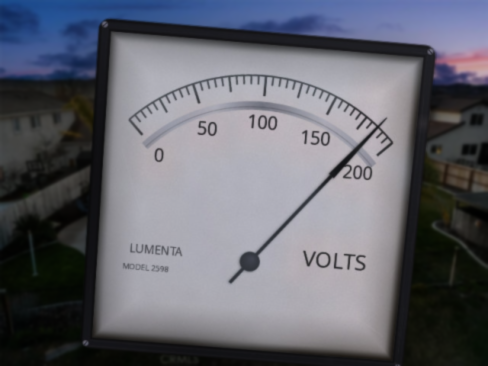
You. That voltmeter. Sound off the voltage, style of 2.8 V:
185 V
